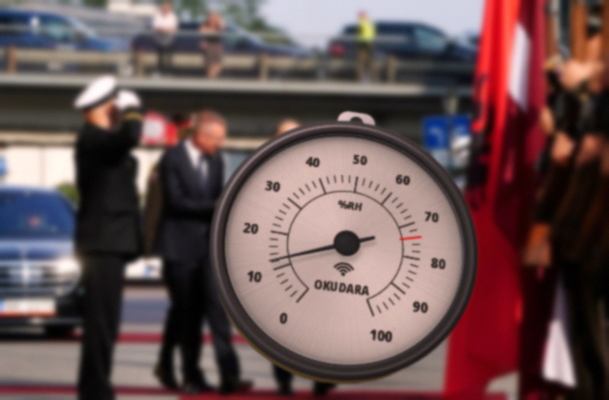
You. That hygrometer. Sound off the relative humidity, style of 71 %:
12 %
